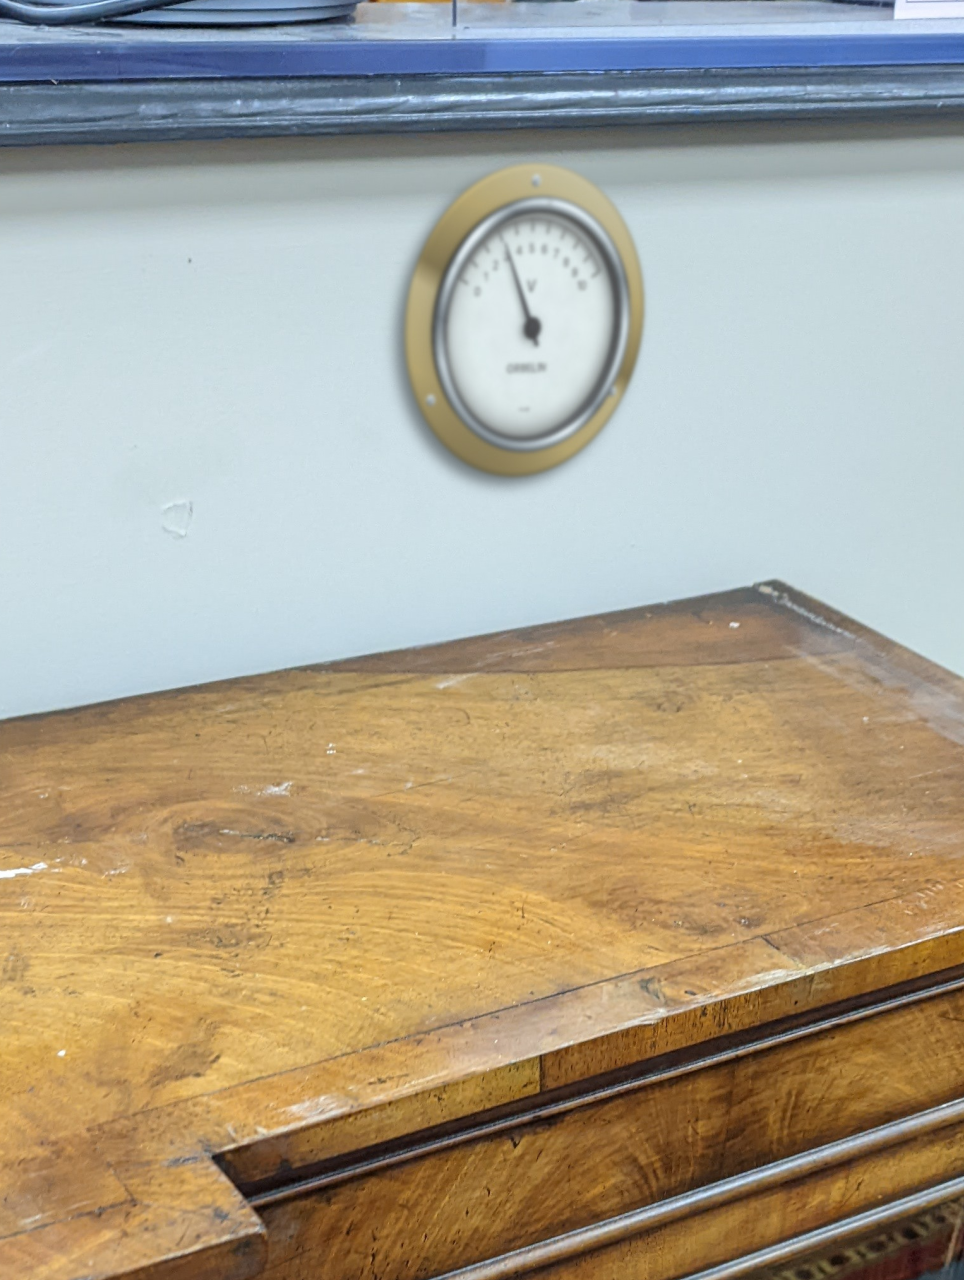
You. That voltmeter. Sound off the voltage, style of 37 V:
3 V
